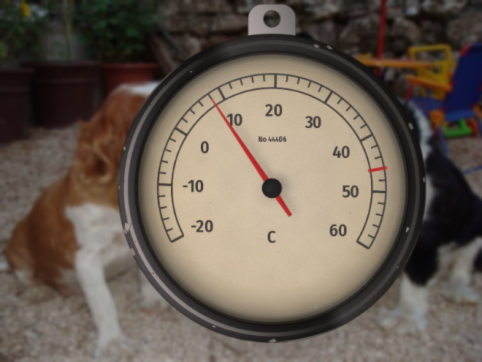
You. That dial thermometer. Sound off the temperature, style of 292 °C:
8 °C
